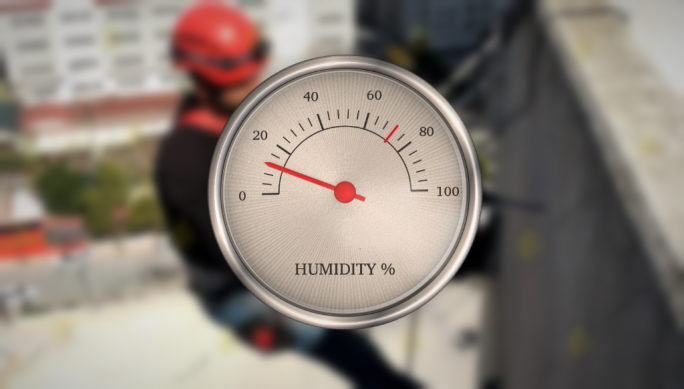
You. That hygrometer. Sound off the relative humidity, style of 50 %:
12 %
